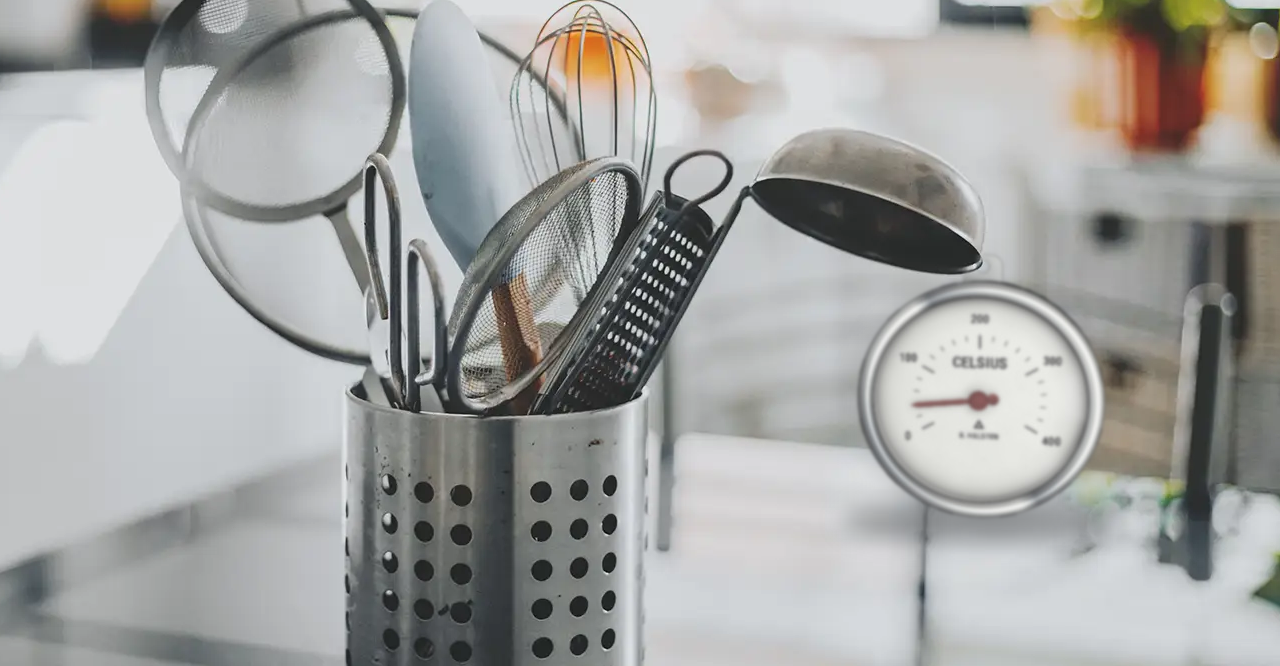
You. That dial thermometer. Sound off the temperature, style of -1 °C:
40 °C
